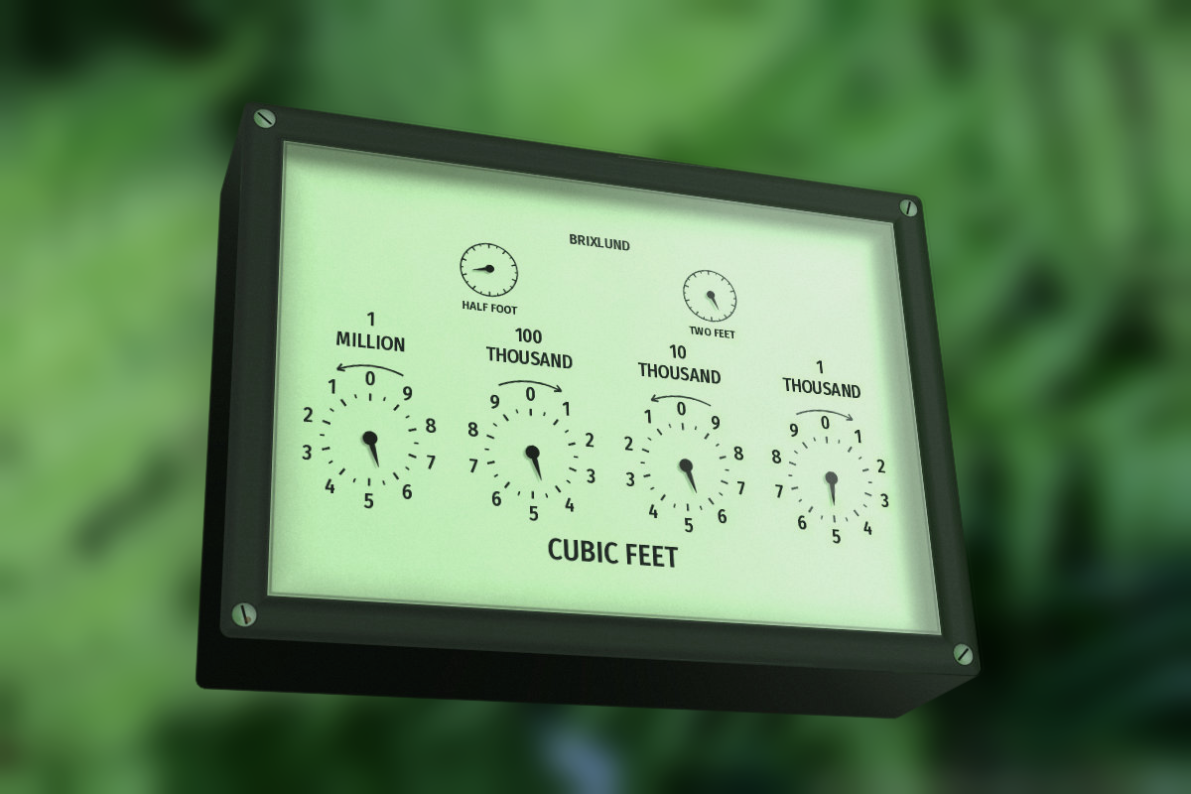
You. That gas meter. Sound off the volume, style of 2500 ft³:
545500 ft³
